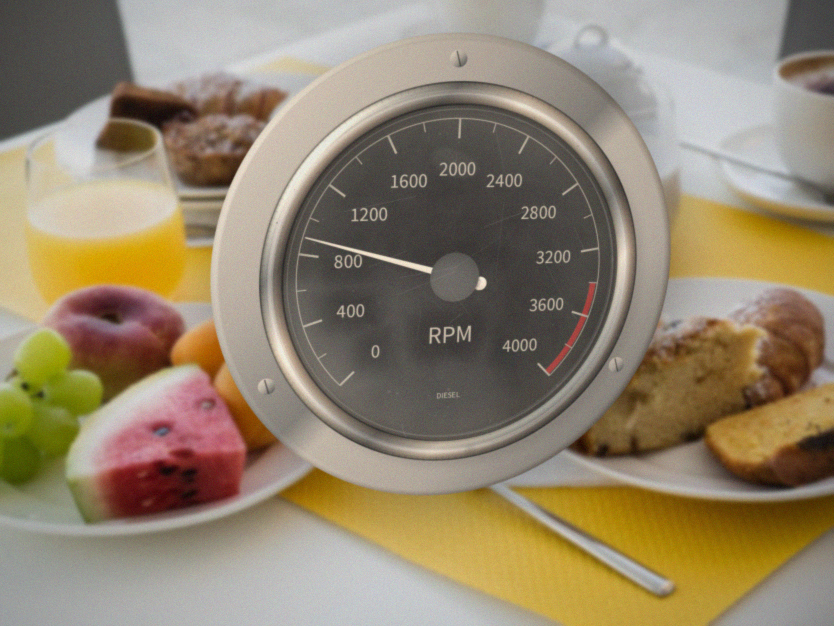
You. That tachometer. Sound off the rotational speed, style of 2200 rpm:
900 rpm
